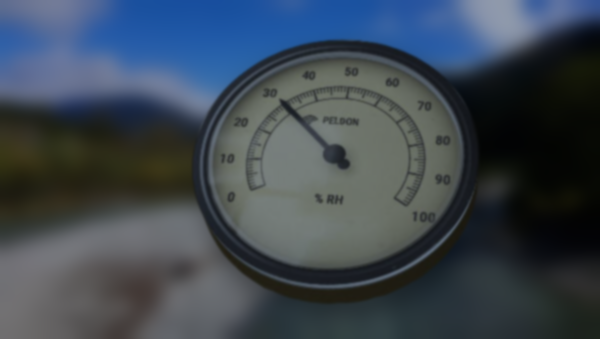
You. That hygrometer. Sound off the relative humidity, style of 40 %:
30 %
